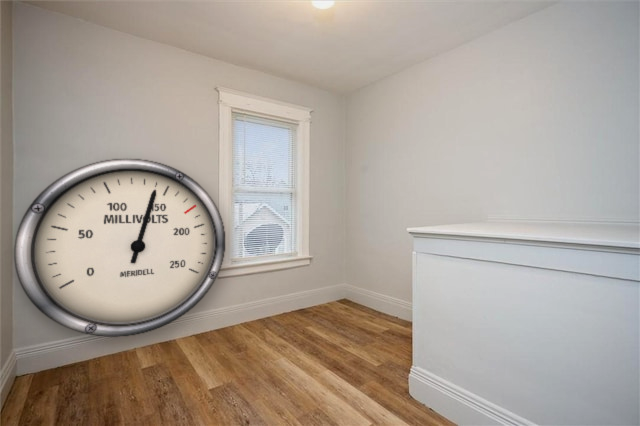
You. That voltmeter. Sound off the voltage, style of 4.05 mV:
140 mV
